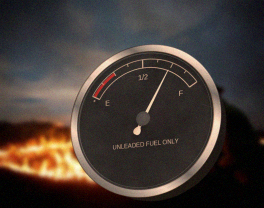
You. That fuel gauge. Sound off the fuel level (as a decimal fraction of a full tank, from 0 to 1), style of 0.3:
0.75
